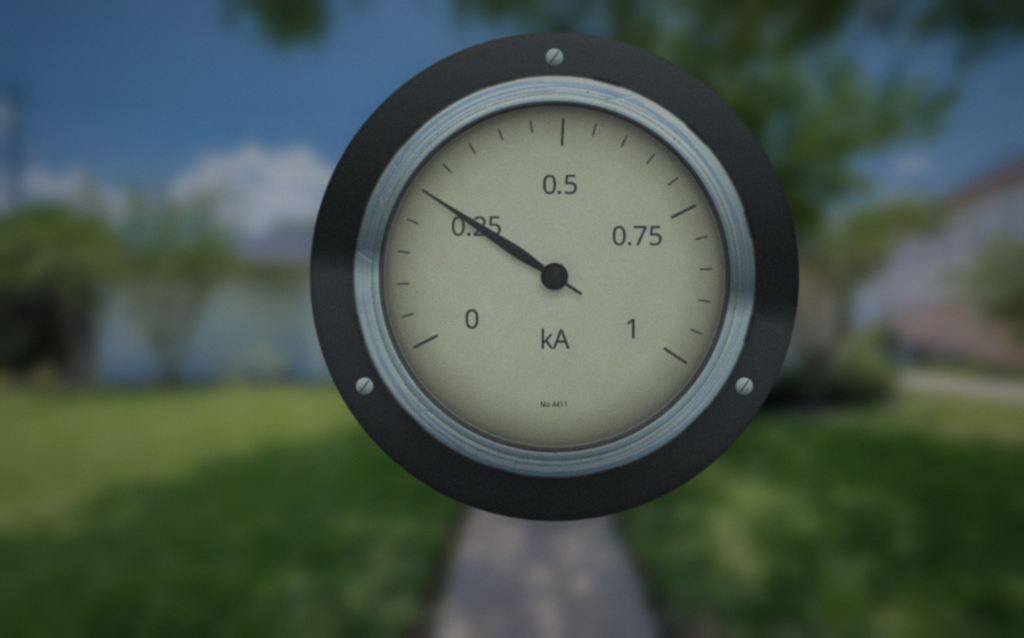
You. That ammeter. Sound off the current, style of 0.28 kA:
0.25 kA
